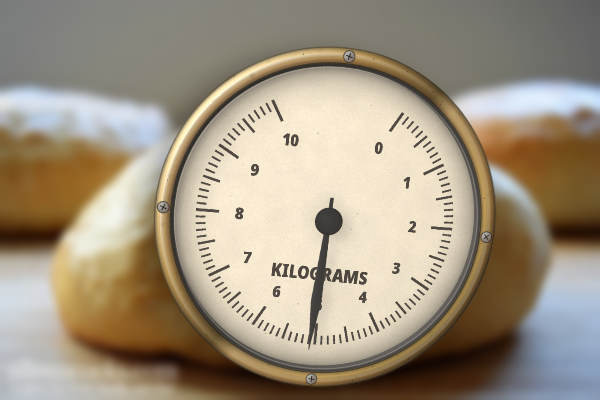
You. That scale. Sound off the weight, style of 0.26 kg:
5.1 kg
